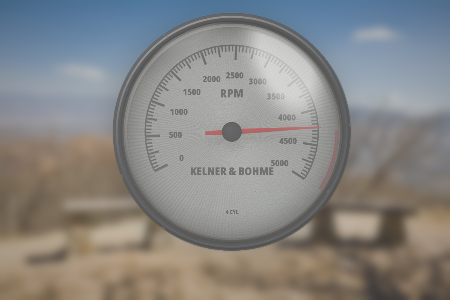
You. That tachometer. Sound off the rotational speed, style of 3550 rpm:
4250 rpm
